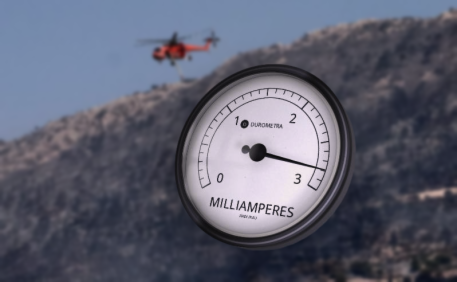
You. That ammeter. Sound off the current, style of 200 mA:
2.8 mA
